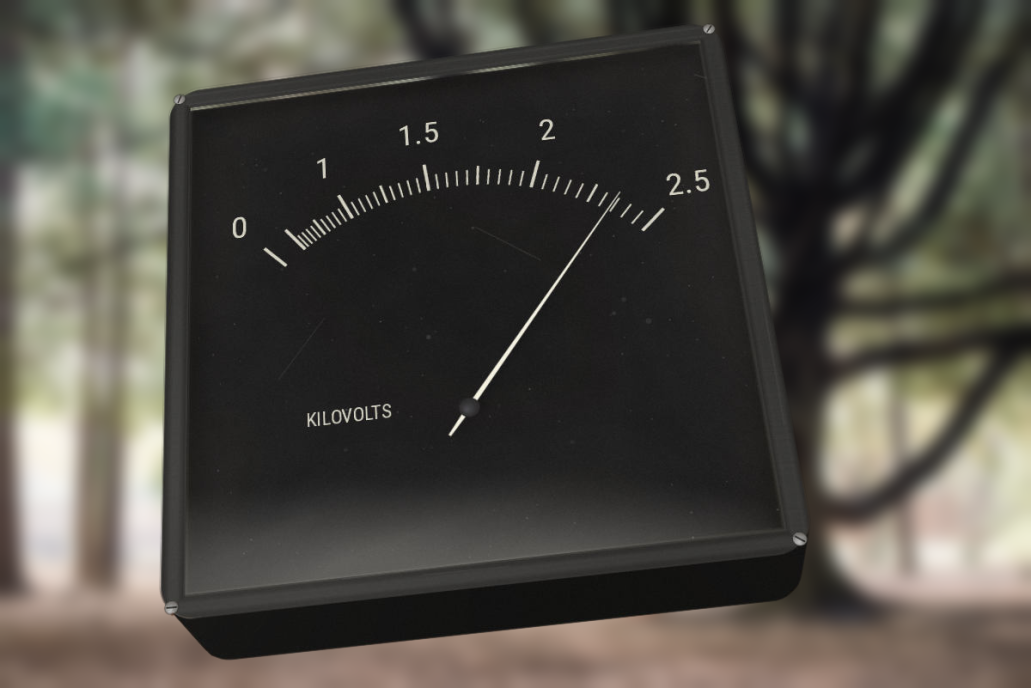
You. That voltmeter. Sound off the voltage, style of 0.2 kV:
2.35 kV
